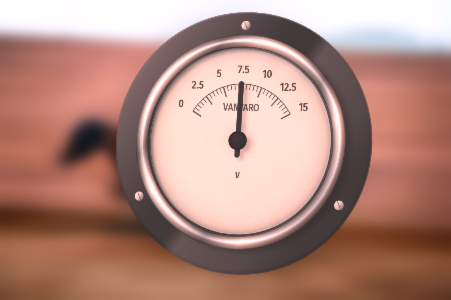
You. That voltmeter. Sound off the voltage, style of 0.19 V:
7.5 V
